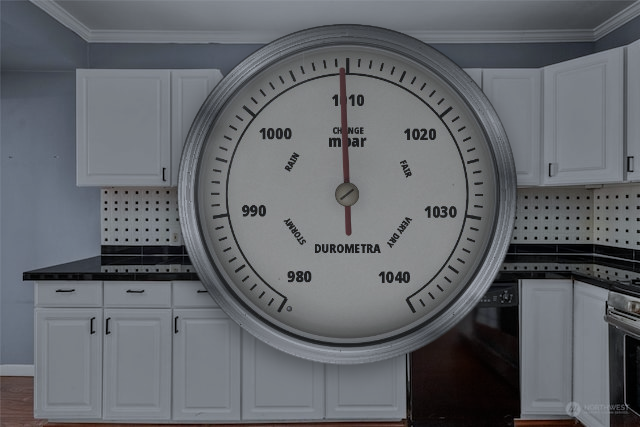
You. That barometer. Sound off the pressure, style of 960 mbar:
1009.5 mbar
